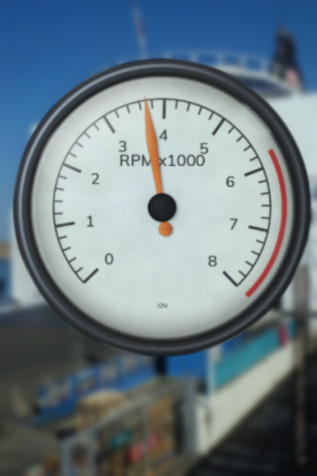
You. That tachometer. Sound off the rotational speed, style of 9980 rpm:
3700 rpm
